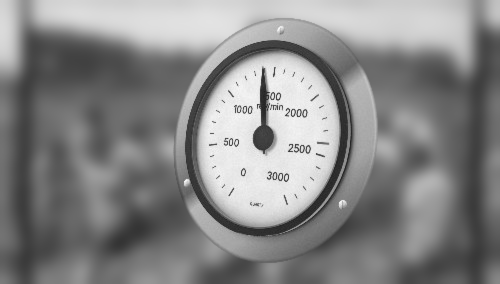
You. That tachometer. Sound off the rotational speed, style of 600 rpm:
1400 rpm
